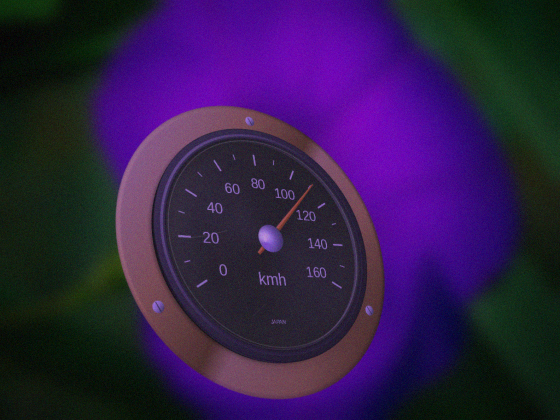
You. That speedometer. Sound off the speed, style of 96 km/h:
110 km/h
